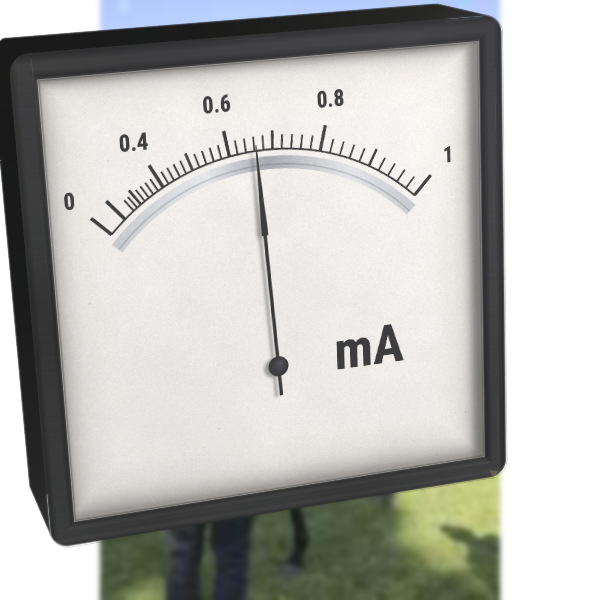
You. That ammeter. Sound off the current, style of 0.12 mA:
0.66 mA
